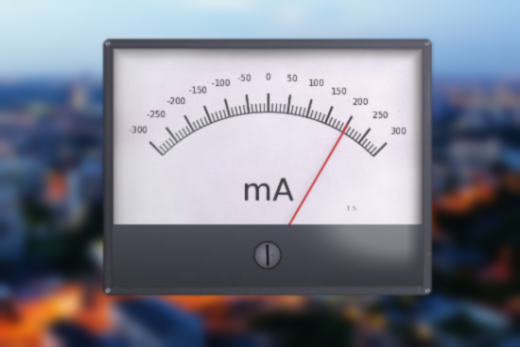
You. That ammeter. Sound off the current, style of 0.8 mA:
200 mA
